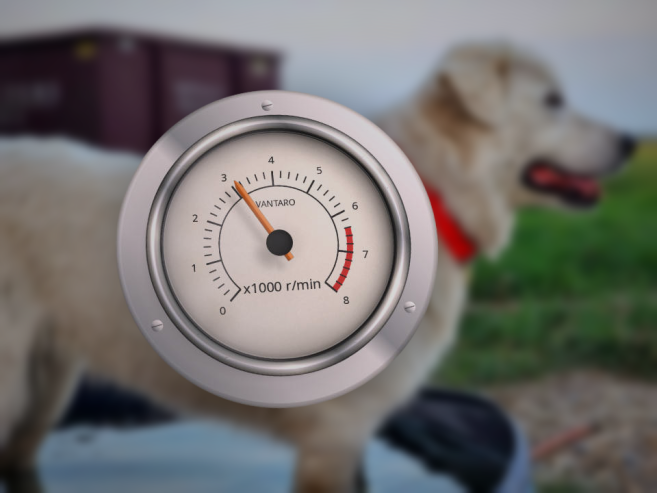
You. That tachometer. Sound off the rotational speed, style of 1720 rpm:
3100 rpm
